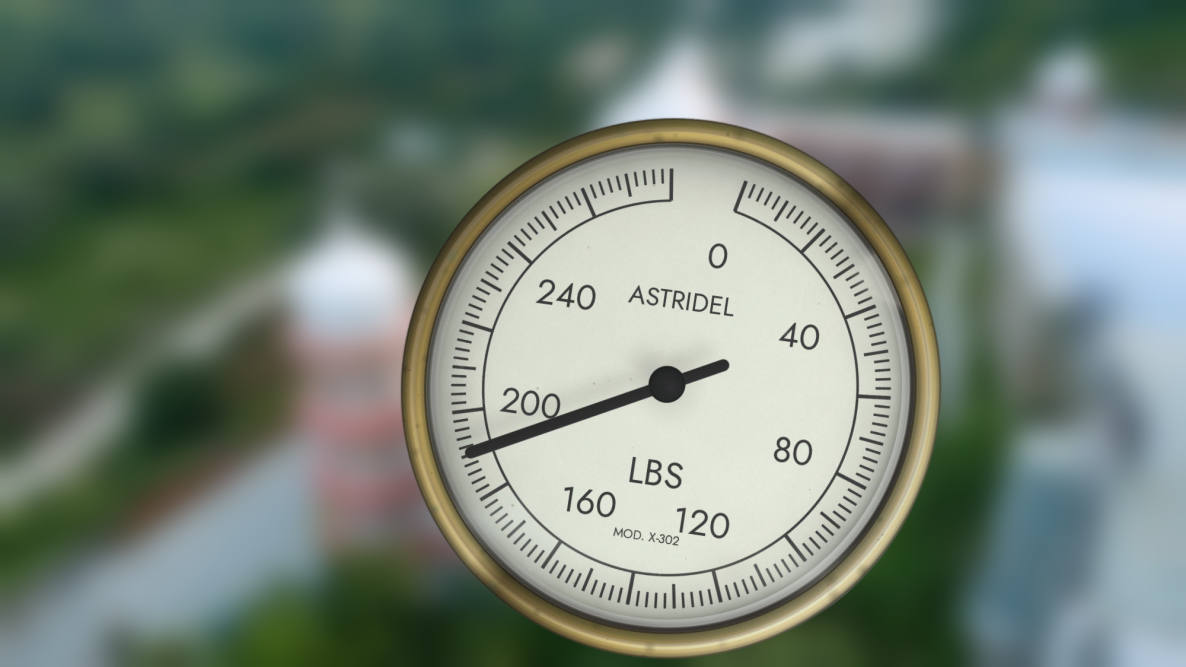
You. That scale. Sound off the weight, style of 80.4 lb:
190 lb
